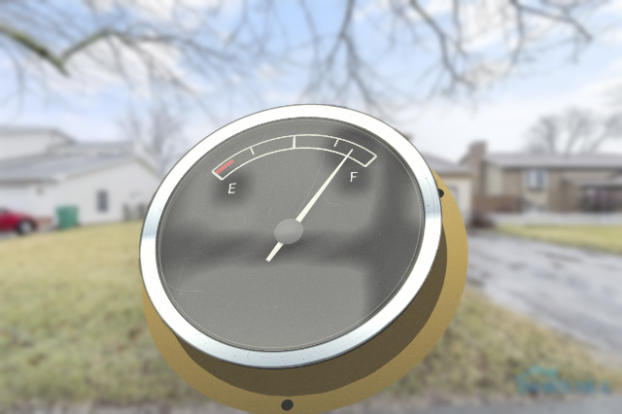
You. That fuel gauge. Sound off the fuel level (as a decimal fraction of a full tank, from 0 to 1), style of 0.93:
0.875
